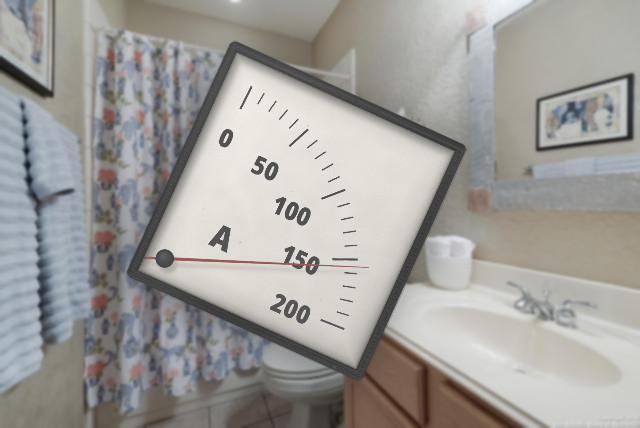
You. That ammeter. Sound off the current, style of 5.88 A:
155 A
